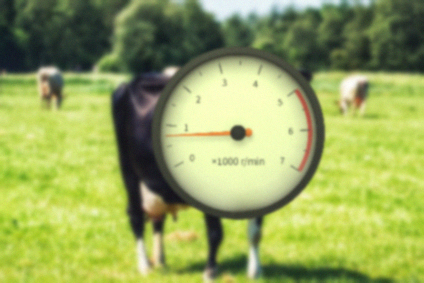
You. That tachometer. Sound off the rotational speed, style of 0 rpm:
750 rpm
